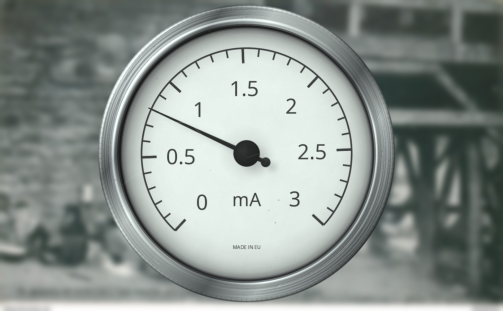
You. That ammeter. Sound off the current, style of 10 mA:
0.8 mA
